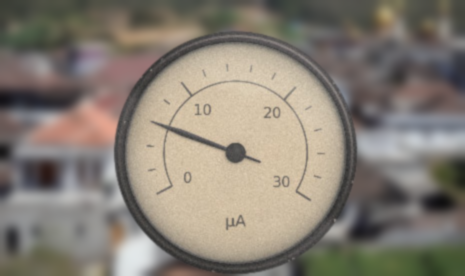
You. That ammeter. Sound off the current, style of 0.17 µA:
6 µA
